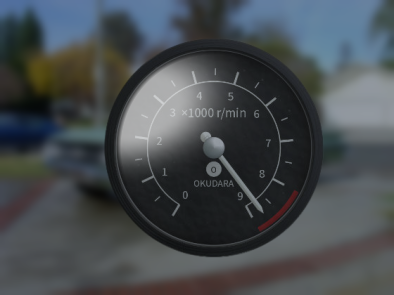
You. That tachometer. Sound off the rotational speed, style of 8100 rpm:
8750 rpm
